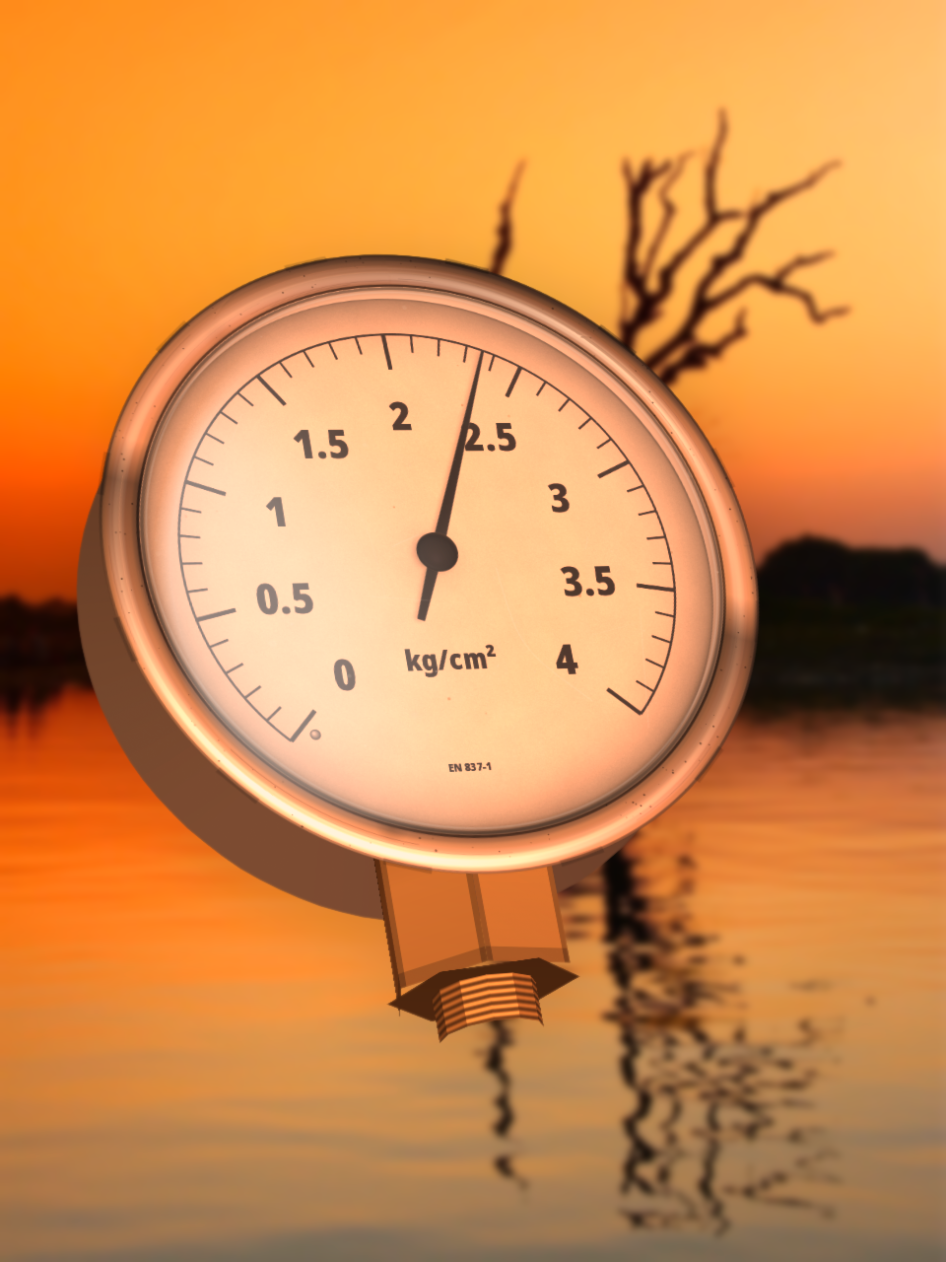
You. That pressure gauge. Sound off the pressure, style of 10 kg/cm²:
2.35 kg/cm²
